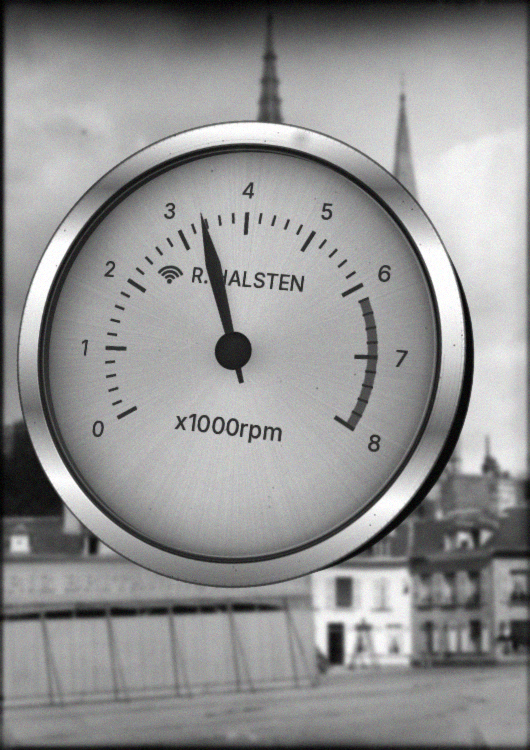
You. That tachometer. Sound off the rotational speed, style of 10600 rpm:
3400 rpm
